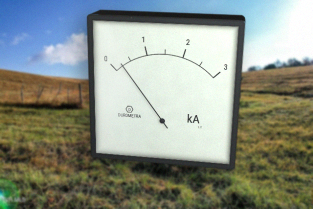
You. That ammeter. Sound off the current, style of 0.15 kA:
0.25 kA
